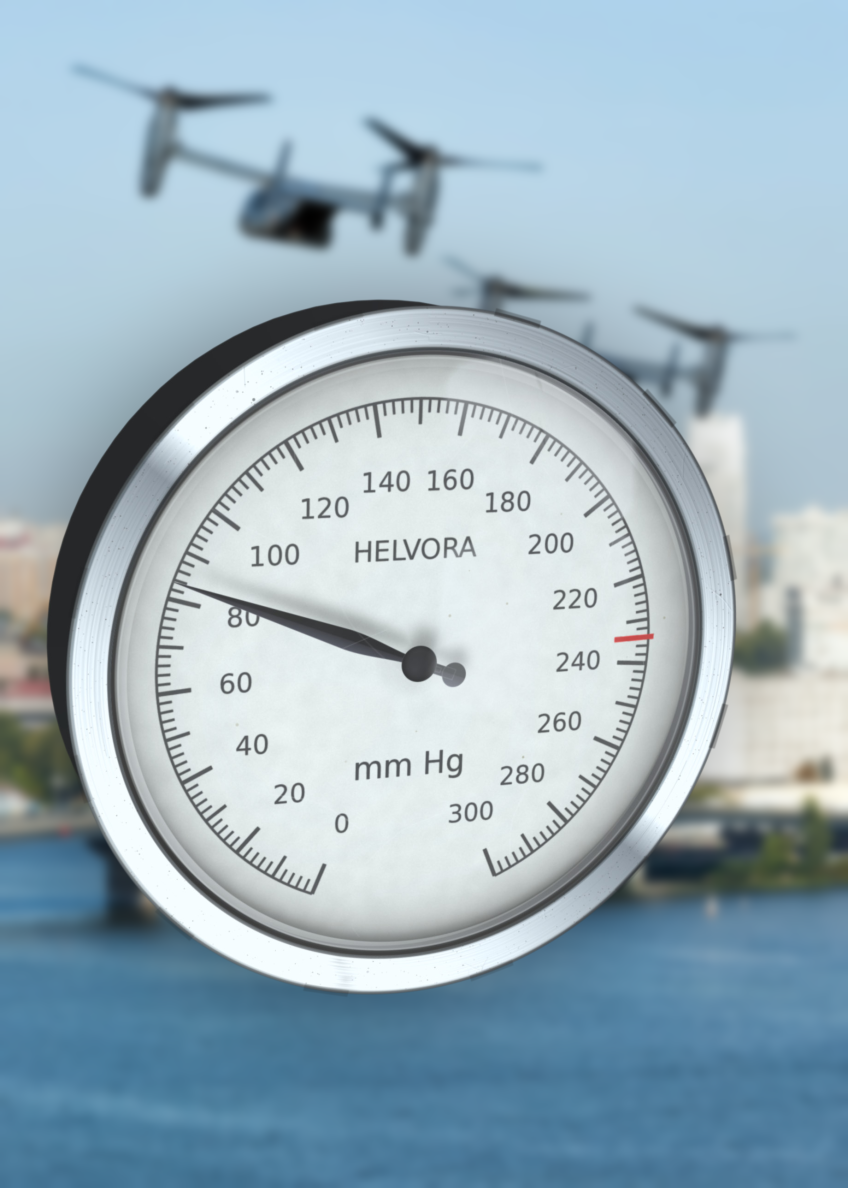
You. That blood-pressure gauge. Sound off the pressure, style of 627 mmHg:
84 mmHg
